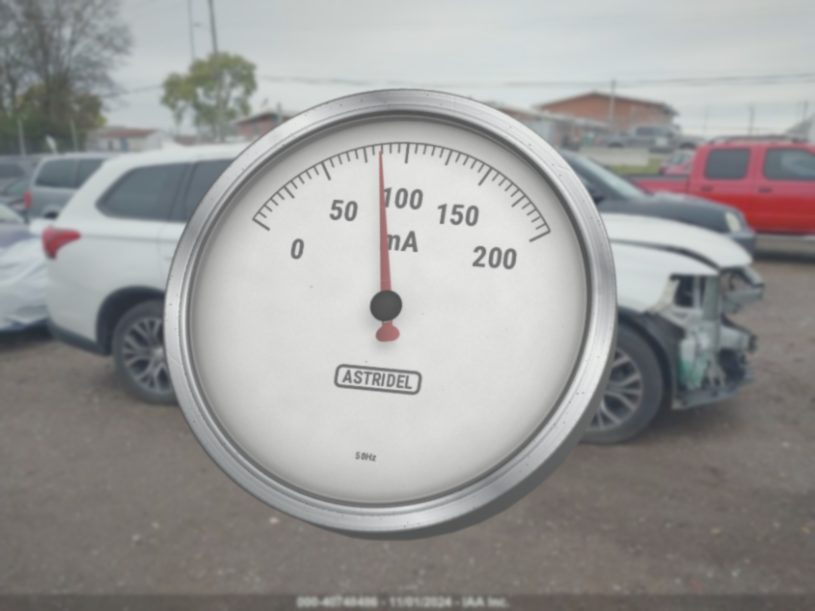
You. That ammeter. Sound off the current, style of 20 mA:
85 mA
